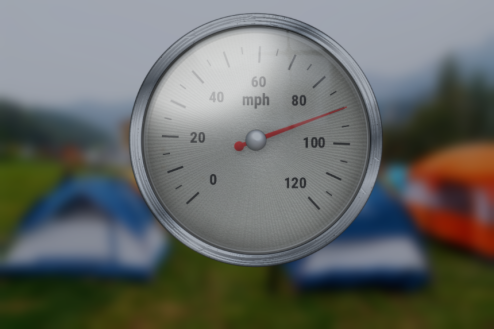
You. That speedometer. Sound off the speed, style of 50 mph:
90 mph
